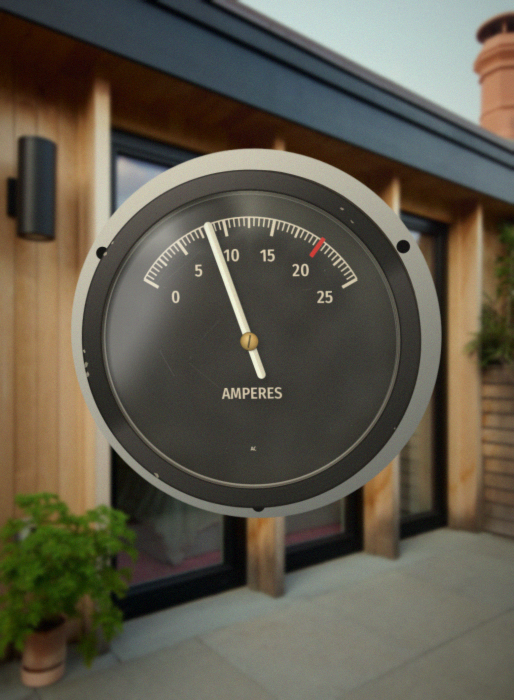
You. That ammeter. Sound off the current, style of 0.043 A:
8.5 A
